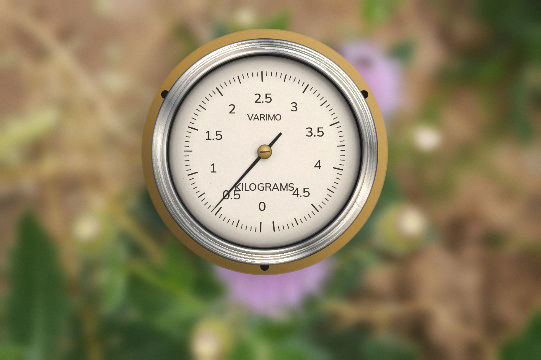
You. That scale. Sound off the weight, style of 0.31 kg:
0.55 kg
